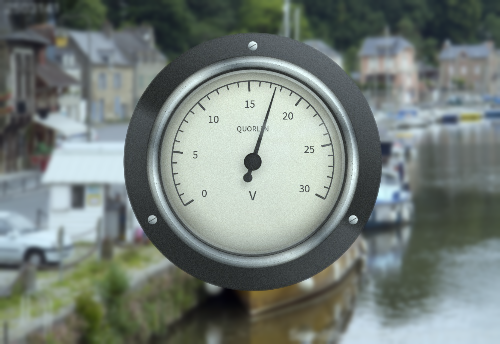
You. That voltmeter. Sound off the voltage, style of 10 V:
17.5 V
